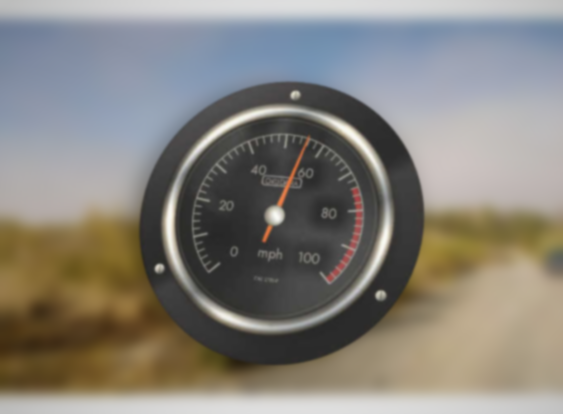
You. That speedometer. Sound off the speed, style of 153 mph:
56 mph
